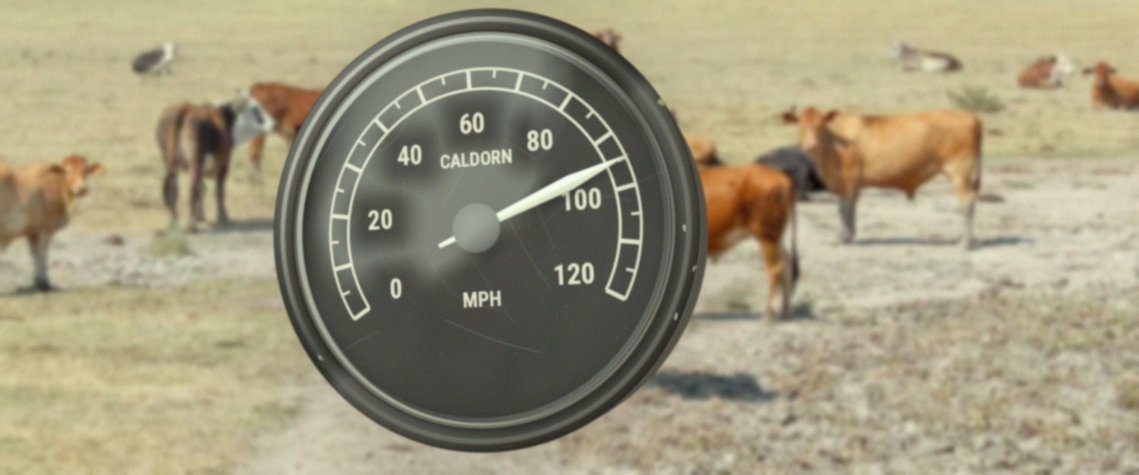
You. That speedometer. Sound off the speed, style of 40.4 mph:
95 mph
